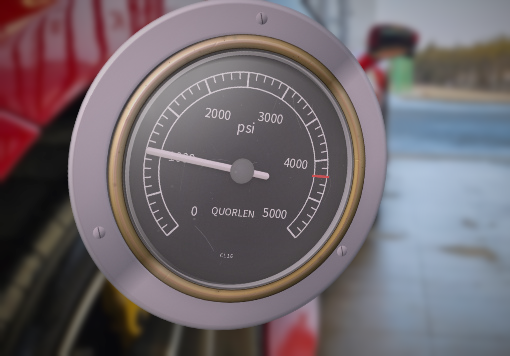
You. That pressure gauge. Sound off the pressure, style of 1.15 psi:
1000 psi
